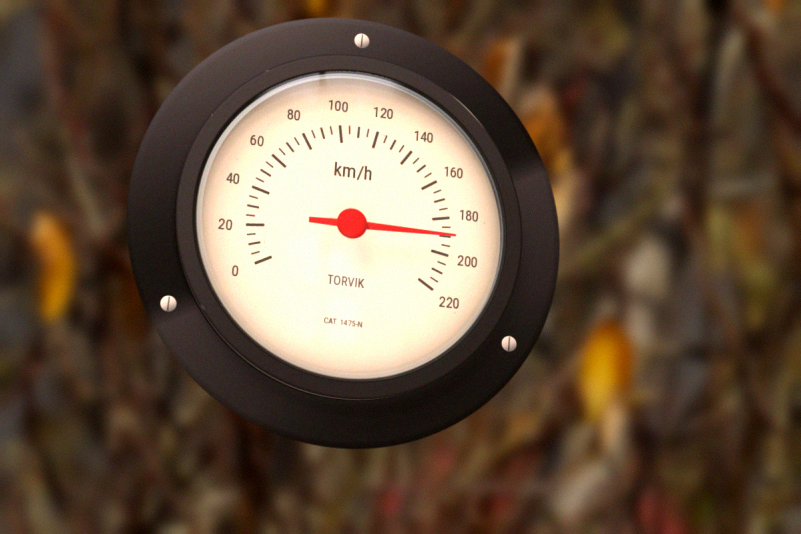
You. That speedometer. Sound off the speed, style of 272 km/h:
190 km/h
